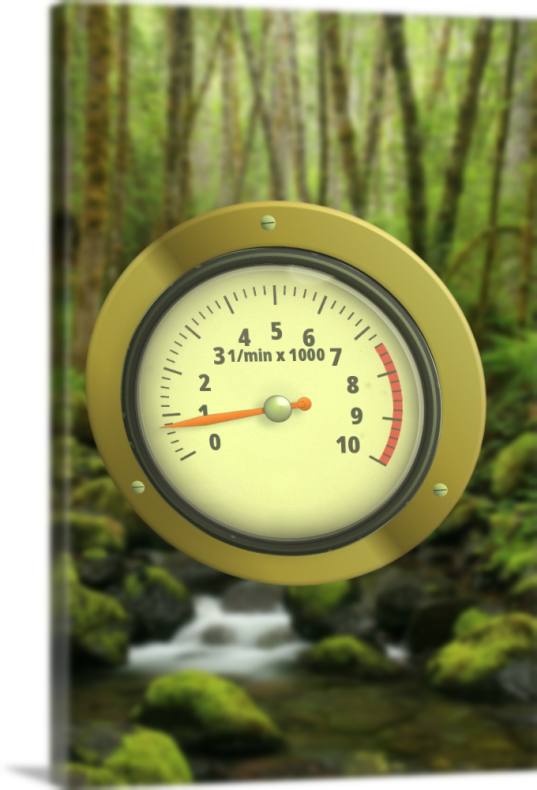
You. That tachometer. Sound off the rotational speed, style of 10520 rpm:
800 rpm
